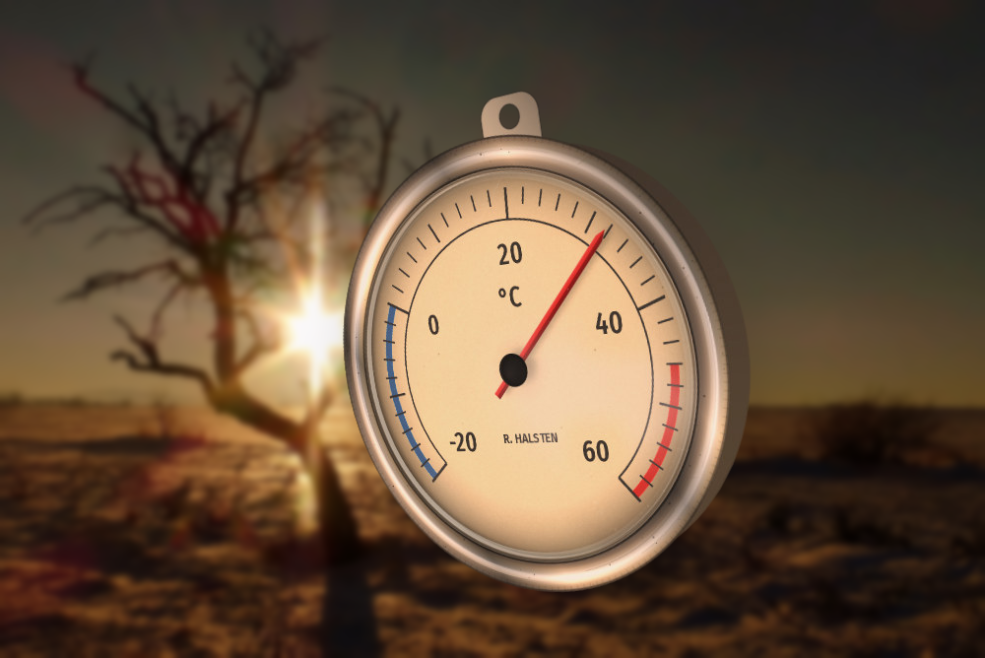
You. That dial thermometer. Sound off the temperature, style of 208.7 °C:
32 °C
